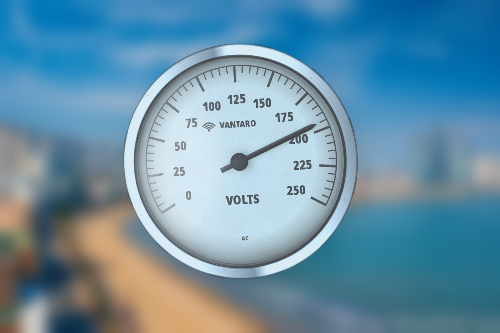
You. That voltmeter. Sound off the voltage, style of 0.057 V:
195 V
